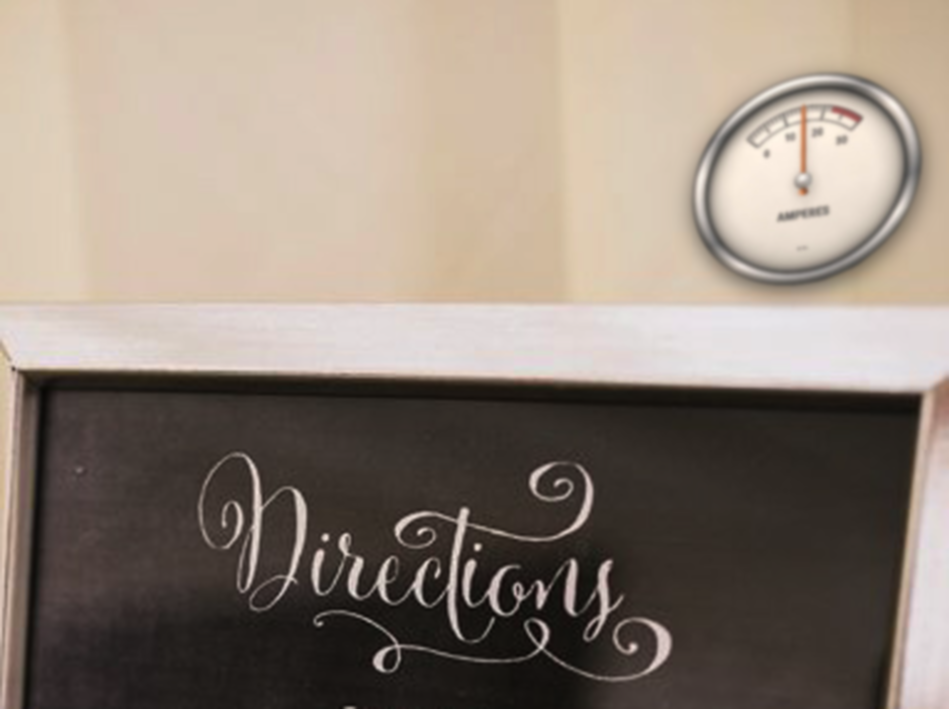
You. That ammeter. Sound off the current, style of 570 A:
15 A
